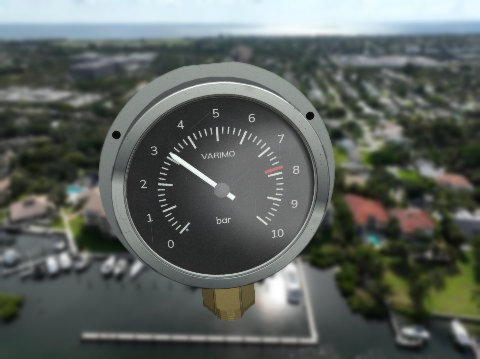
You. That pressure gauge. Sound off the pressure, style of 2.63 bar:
3.2 bar
